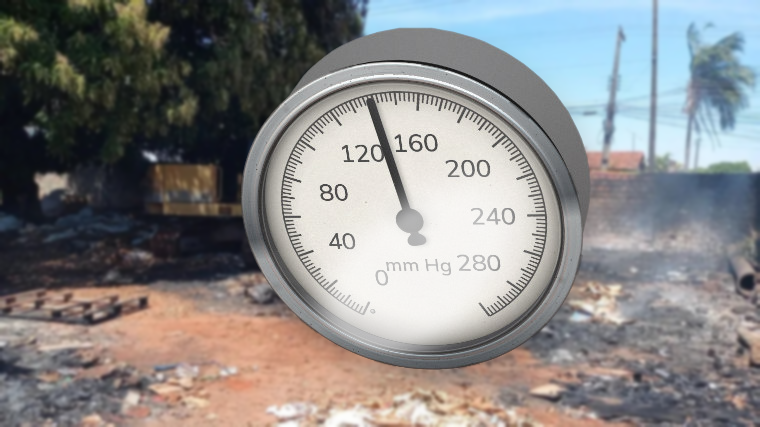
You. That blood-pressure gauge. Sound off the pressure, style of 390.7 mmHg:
140 mmHg
